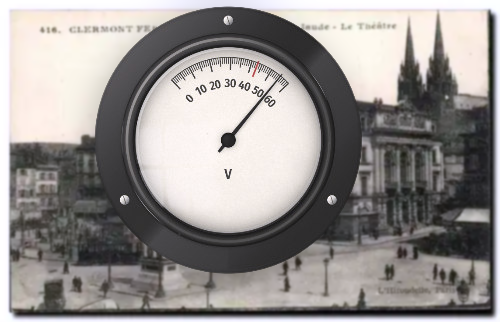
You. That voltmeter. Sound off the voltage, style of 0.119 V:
55 V
